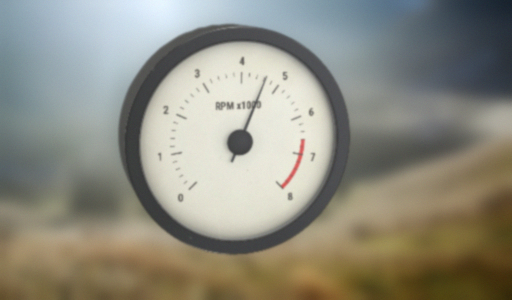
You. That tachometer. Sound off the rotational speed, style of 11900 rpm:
4600 rpm
